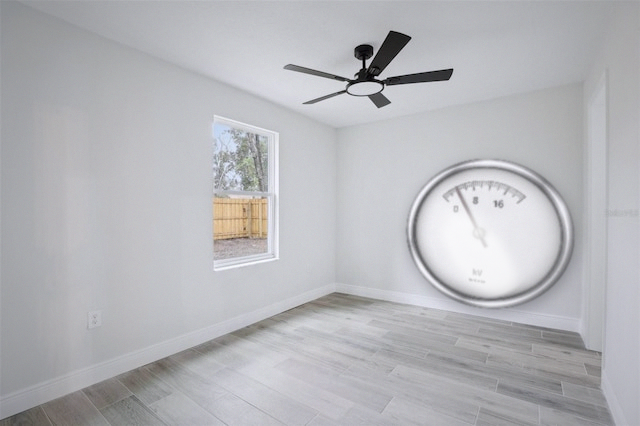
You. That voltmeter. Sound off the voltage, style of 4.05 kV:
4 kV
